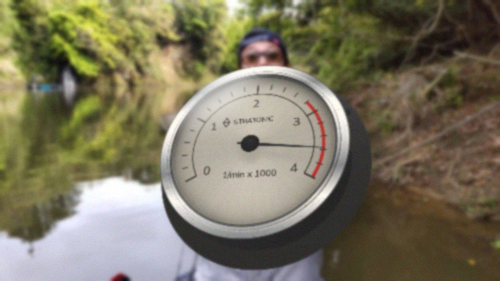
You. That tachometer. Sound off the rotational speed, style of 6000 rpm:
3600 rpm
